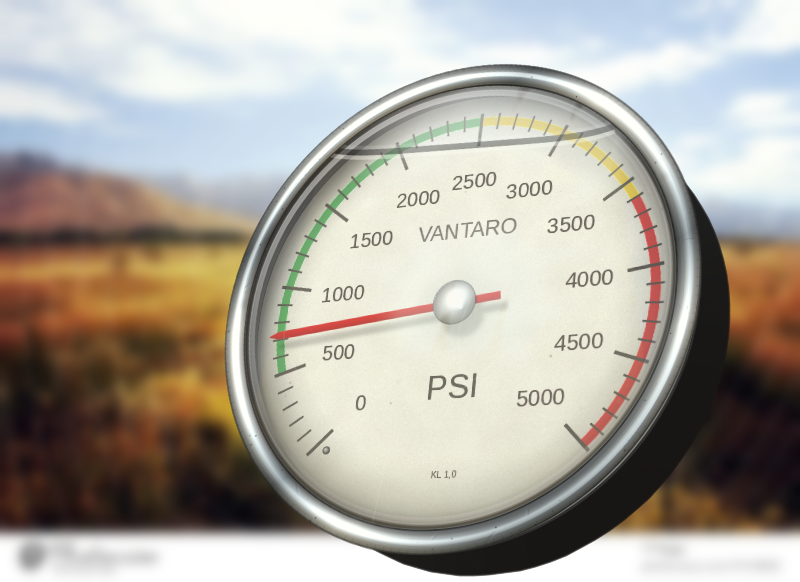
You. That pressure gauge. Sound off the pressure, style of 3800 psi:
700 psi
